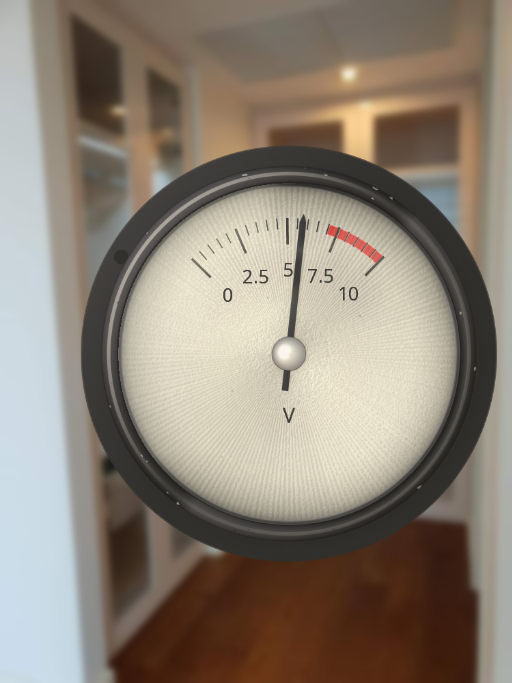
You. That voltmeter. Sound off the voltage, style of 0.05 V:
5.75 V
